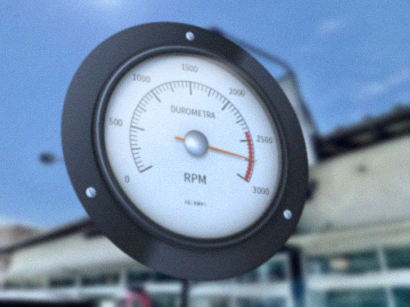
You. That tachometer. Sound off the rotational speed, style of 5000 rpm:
2750 rpm
